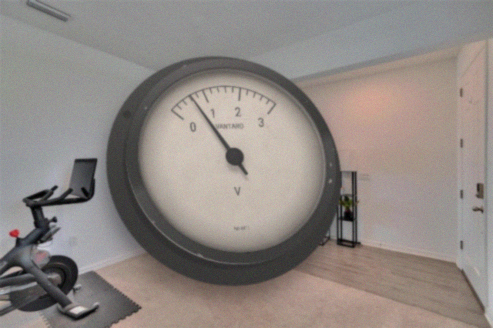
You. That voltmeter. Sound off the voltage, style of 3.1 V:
0.6 V
